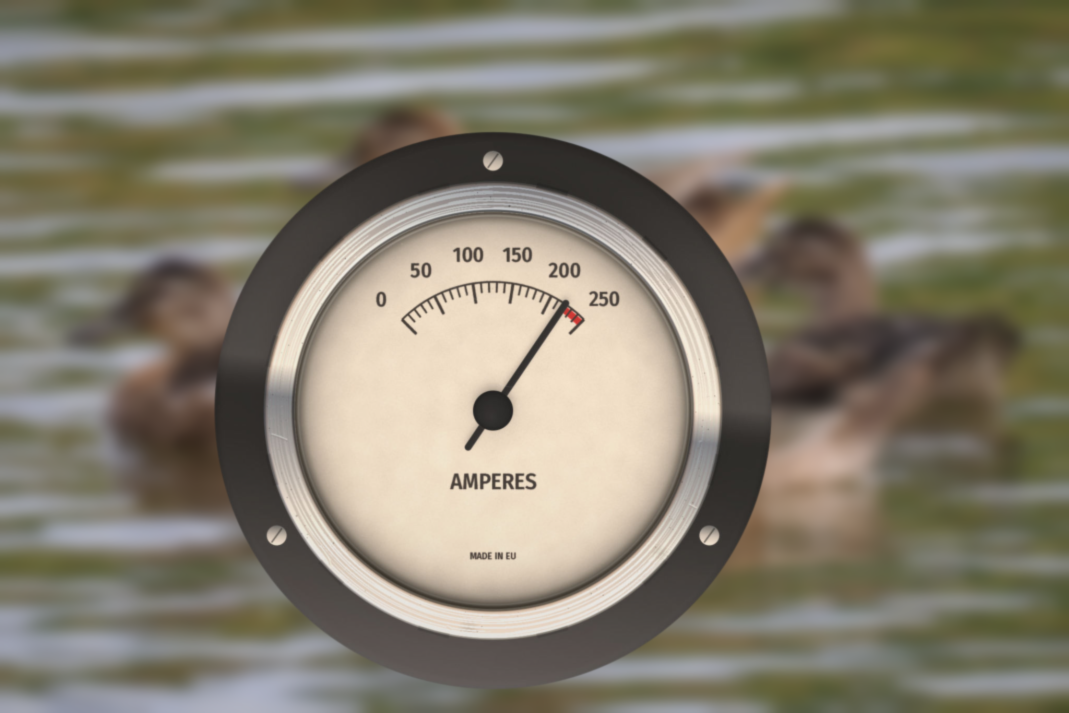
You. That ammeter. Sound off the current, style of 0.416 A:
220 A
